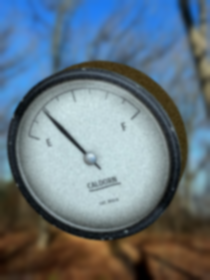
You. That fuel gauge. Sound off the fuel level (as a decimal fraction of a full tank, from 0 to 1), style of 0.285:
0.25
